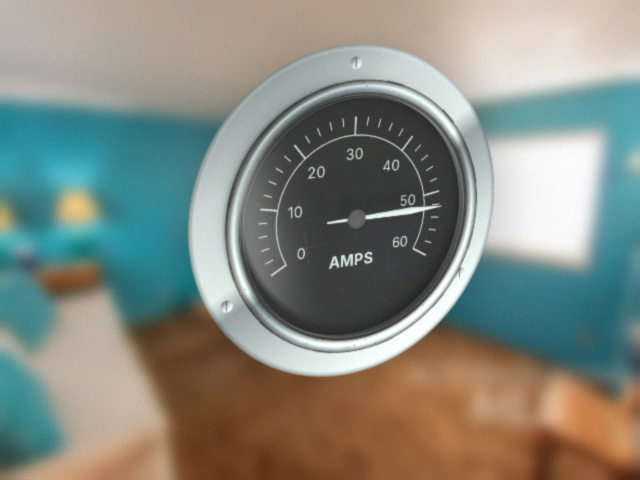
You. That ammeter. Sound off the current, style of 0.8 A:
52 A
